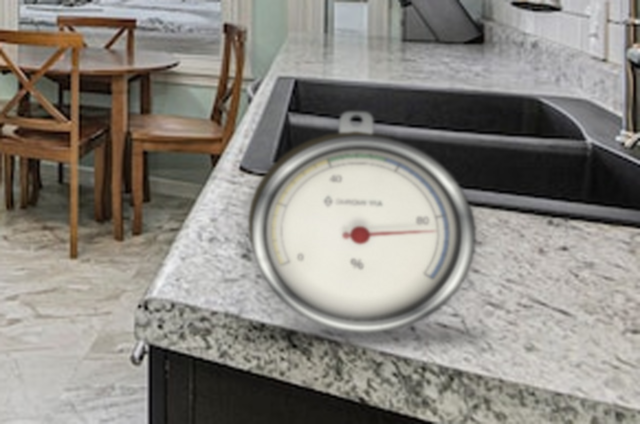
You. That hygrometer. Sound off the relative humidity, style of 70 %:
84 %
